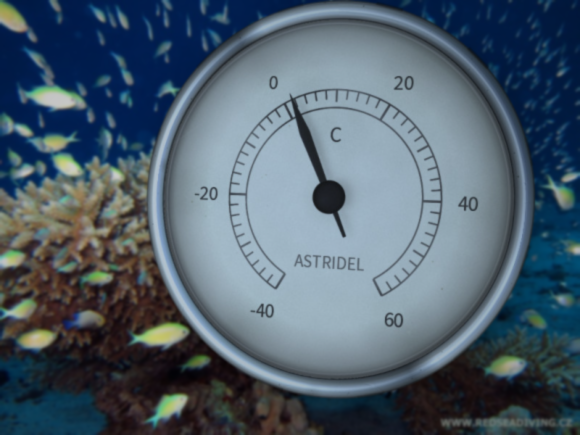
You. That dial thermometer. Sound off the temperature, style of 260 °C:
2 °C
